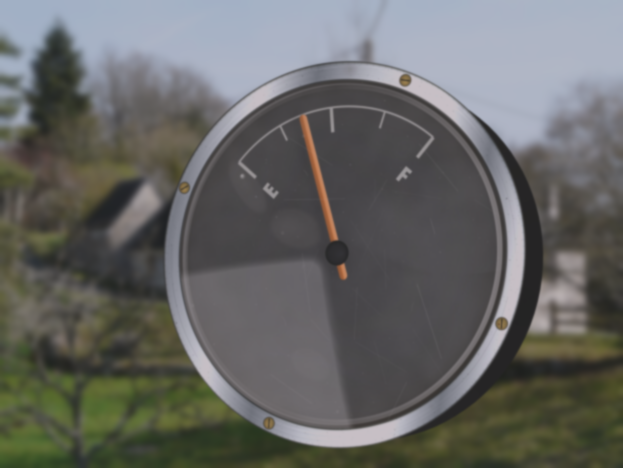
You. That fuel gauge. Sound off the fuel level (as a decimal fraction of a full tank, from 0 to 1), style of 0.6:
0.375
